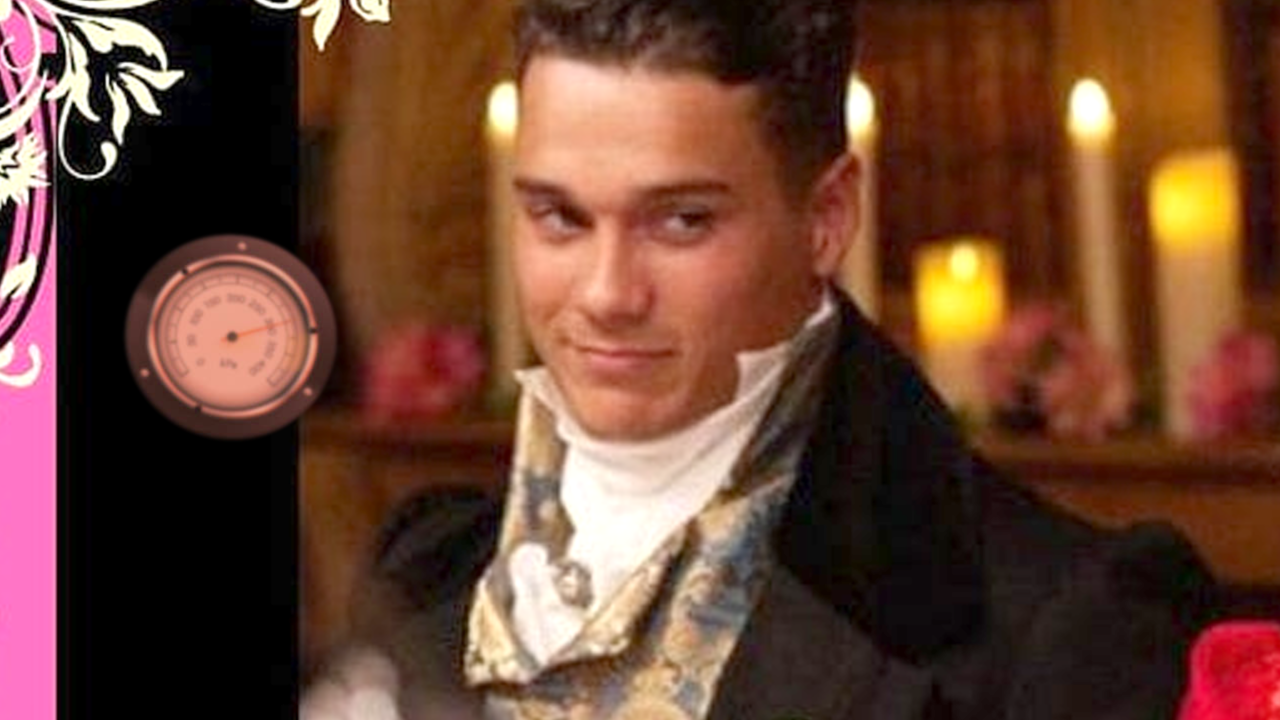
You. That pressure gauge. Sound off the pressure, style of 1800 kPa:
300 kPa
